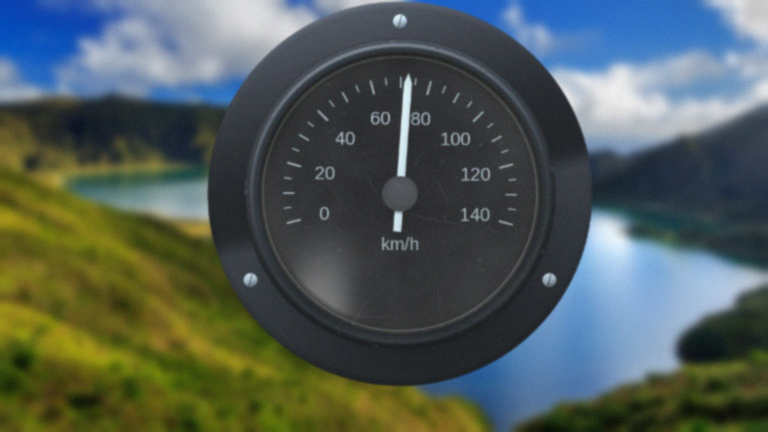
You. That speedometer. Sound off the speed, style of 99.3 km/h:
72.5 km/h
